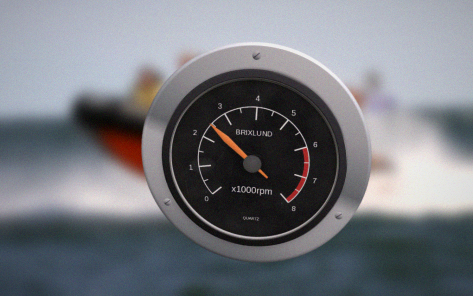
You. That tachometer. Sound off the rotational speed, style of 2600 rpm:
2500 rpm
